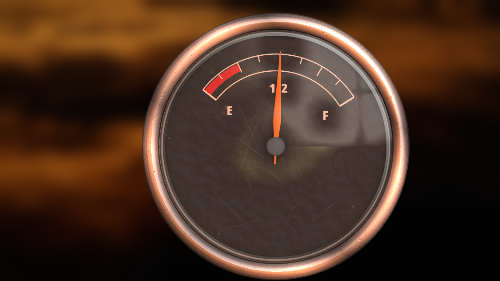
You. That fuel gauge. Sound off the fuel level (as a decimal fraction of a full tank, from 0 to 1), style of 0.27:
0.5
